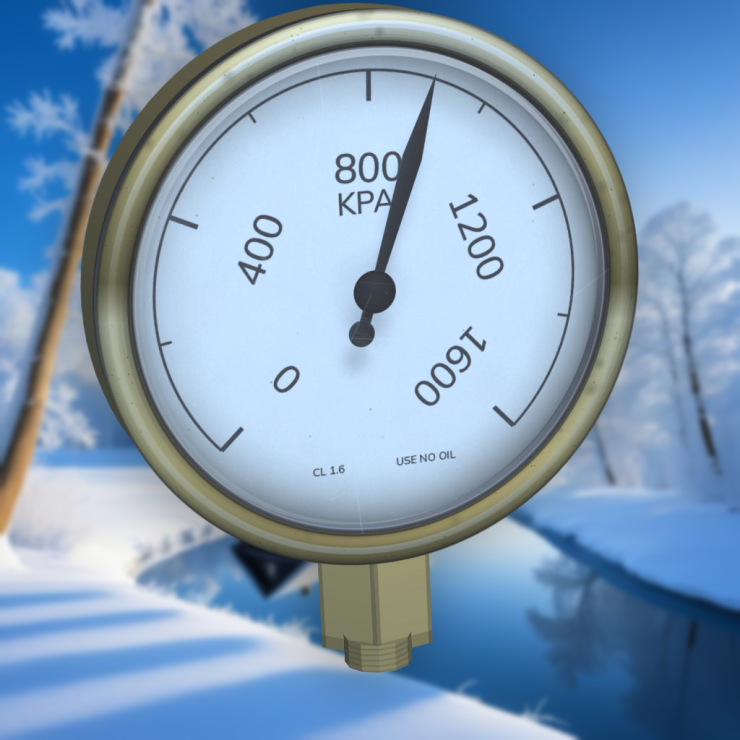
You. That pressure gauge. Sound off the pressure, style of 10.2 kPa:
900 kPa
